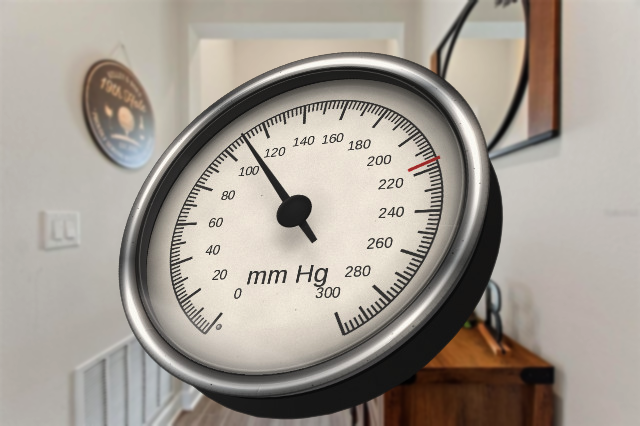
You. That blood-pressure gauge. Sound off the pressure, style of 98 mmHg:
110 mmHg
